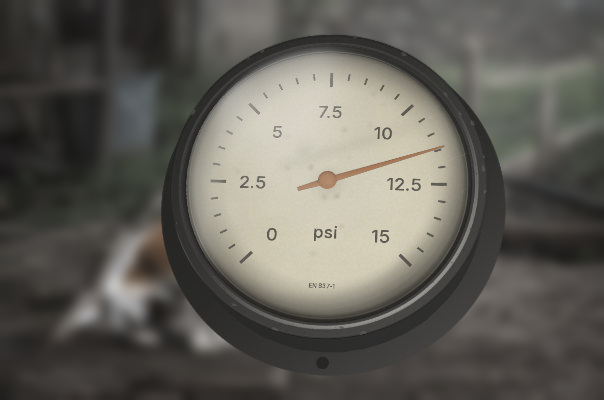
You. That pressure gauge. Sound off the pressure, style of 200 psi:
11.5 psi
